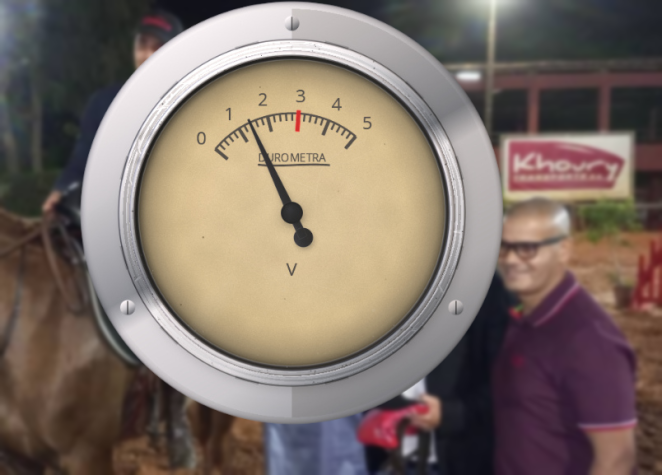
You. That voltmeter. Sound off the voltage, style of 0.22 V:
1.4 V
